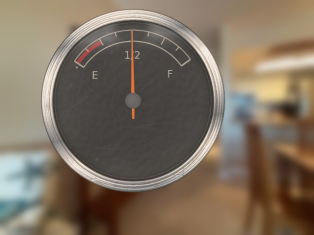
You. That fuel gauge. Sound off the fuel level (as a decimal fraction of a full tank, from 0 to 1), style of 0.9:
0.5
